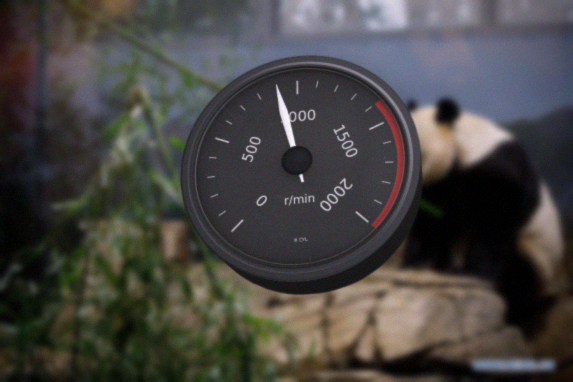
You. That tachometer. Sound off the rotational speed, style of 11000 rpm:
900 rpm
